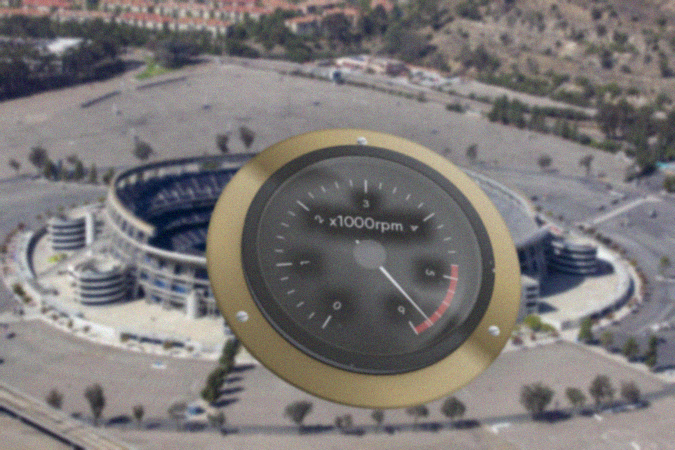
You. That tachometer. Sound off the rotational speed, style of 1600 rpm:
5800 rpm
